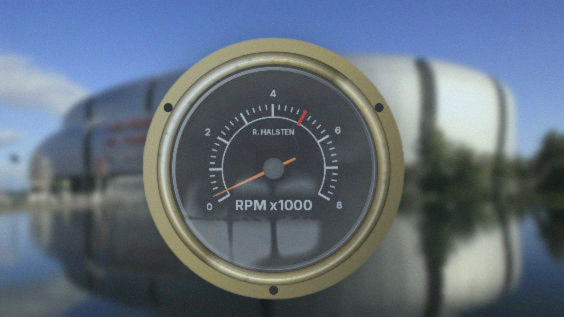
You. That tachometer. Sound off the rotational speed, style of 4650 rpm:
200 rpm
